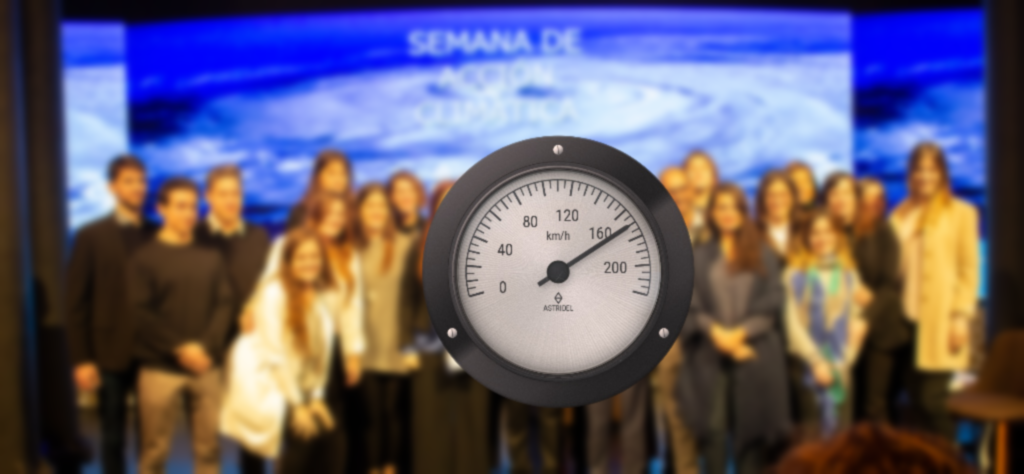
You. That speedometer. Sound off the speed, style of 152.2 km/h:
170 km/h
